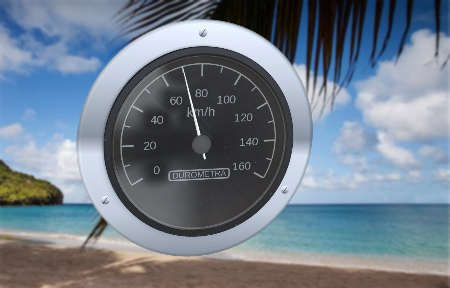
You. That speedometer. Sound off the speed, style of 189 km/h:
70 km/h
